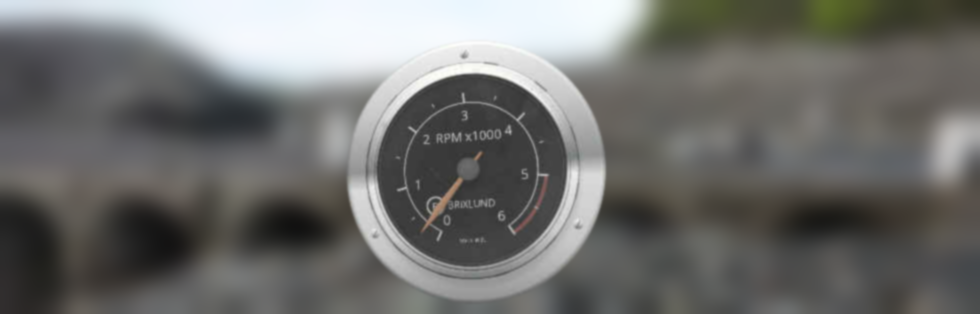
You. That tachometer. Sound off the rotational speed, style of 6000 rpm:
250 rpm
